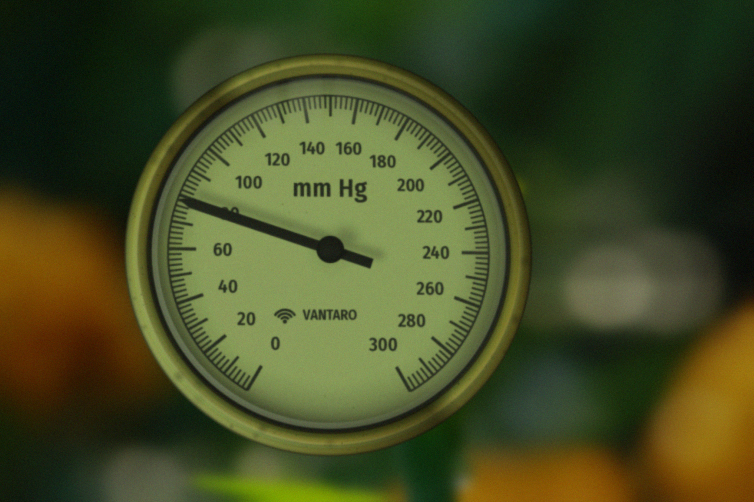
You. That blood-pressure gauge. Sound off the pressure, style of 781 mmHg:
78 mmHg
